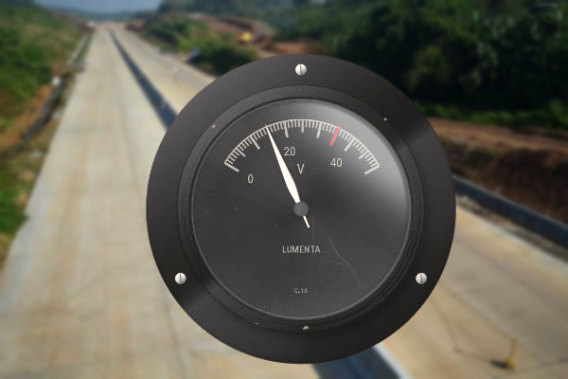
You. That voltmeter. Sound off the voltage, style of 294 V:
15 V
